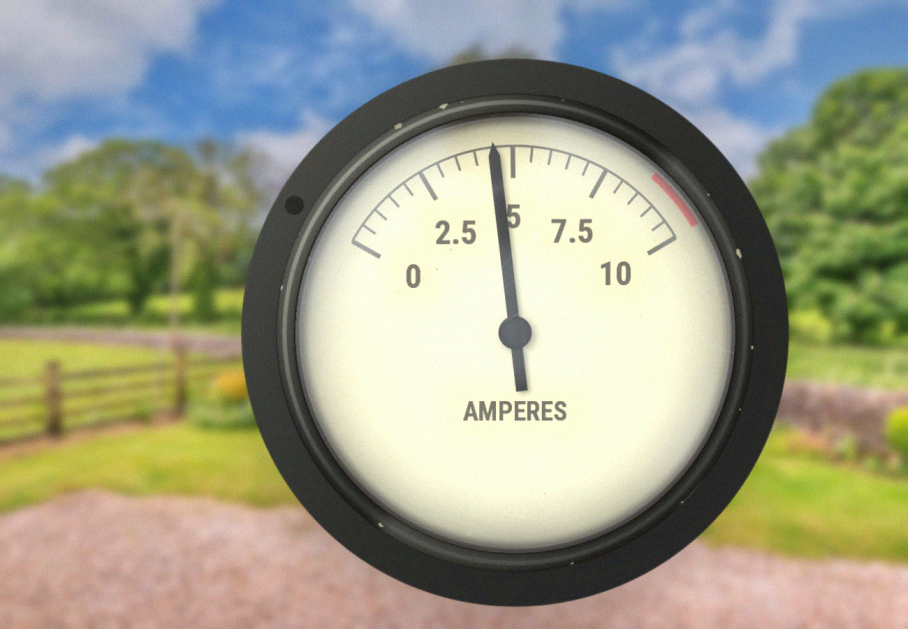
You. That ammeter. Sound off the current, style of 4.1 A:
4.5 A
